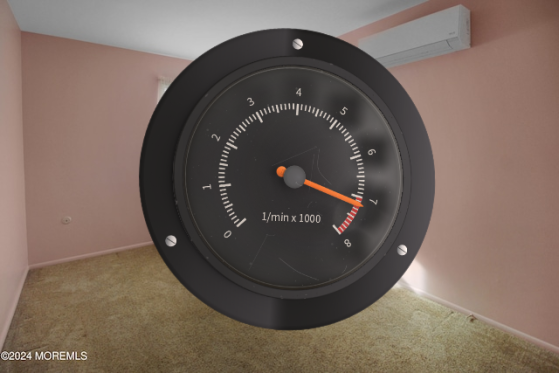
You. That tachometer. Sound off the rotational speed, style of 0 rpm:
7200 rpm
